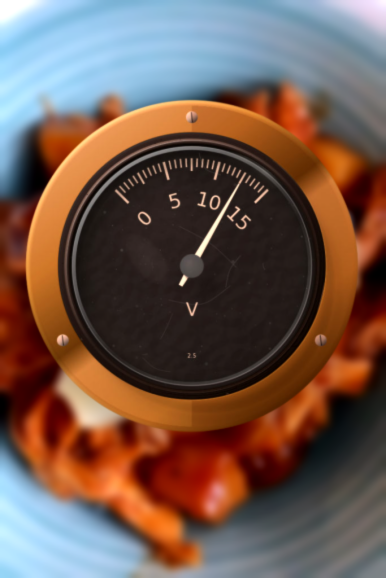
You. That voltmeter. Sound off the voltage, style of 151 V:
12.5 V
